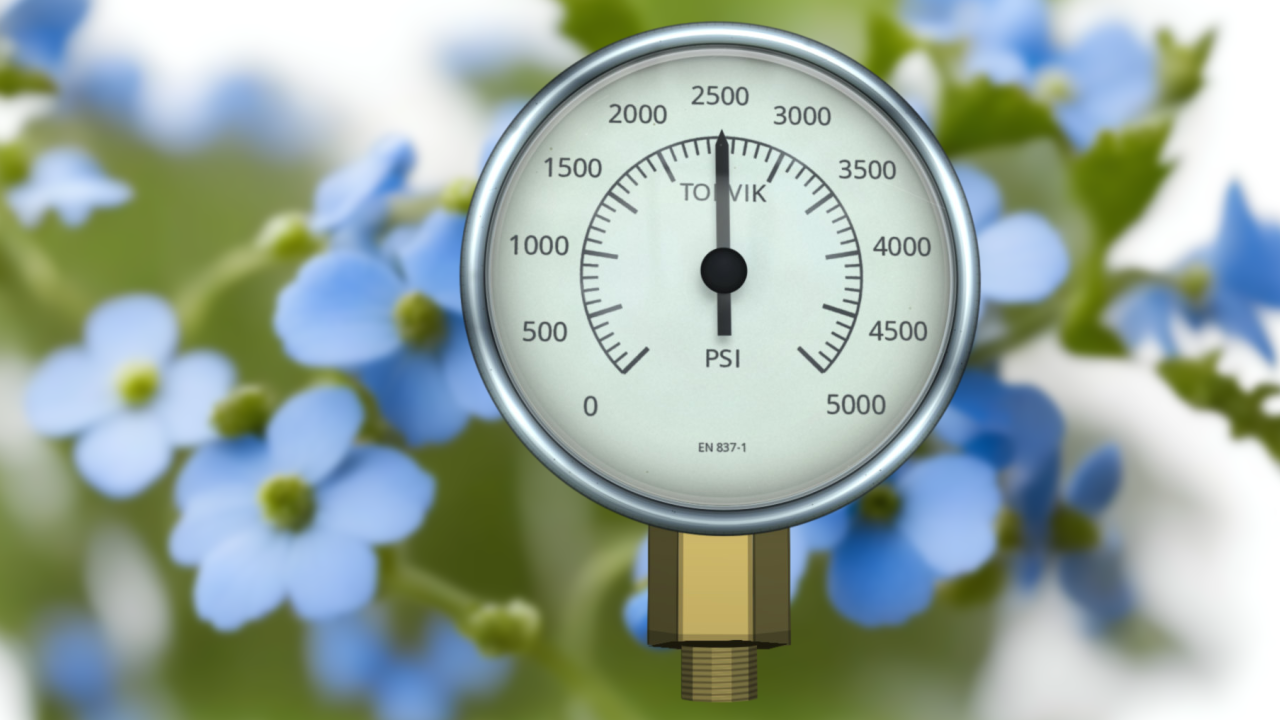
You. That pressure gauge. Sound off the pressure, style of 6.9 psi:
2500 psi
